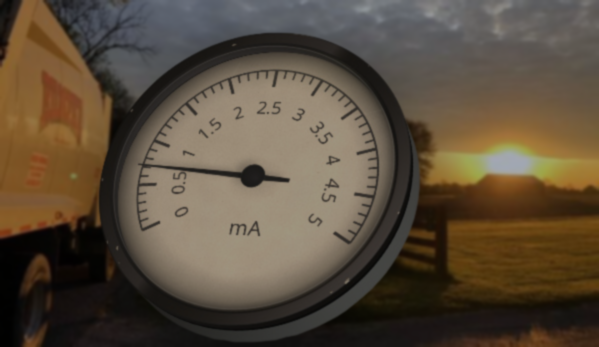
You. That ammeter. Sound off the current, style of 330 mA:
0.7 mA
